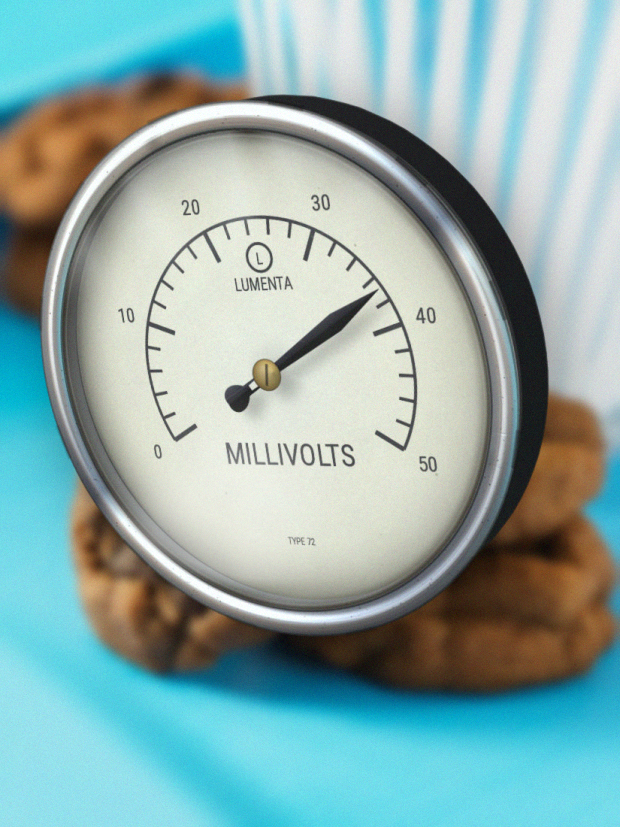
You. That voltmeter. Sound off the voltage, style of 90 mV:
37 mV
